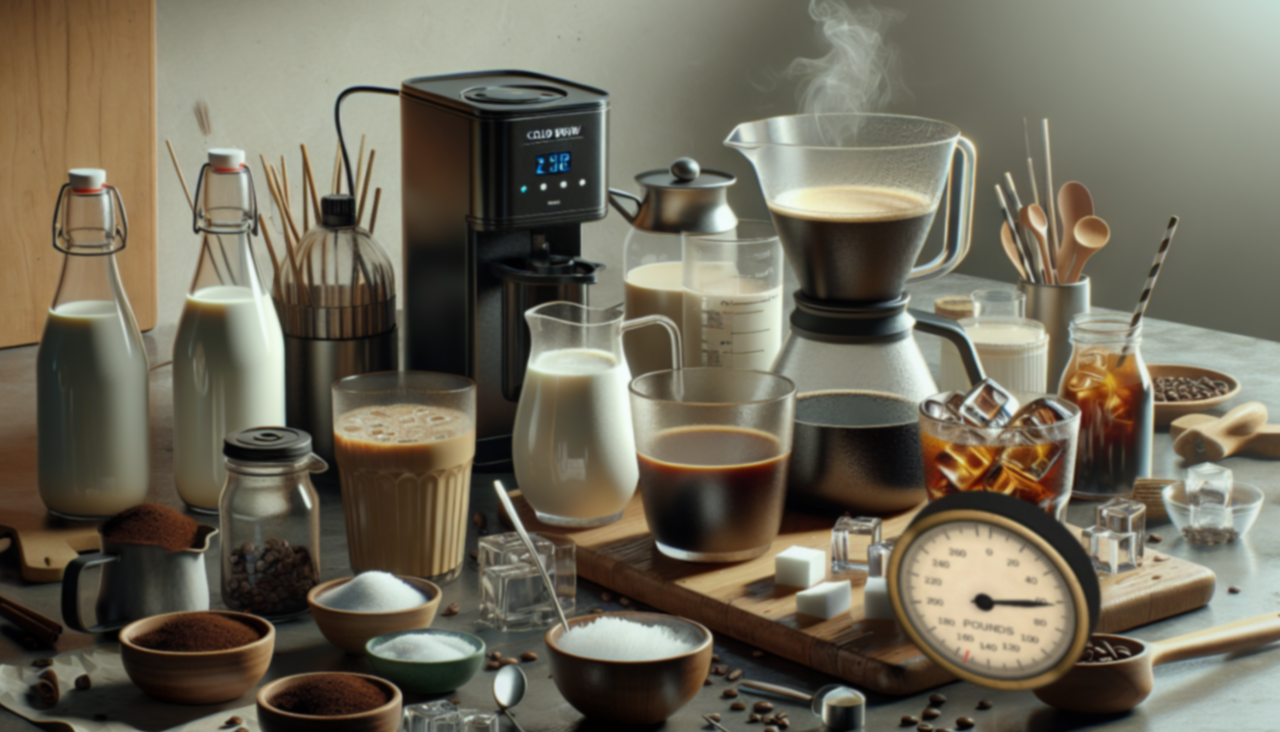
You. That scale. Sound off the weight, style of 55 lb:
60 lb
